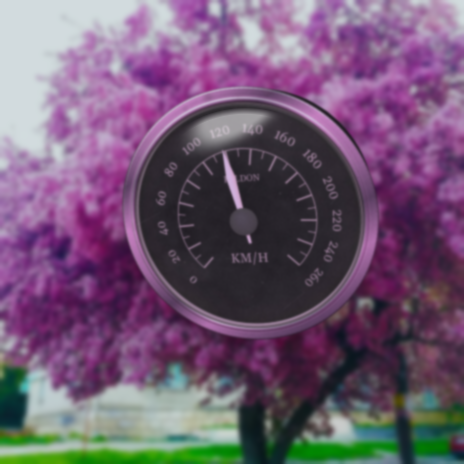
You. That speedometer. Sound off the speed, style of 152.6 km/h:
120 km/h
